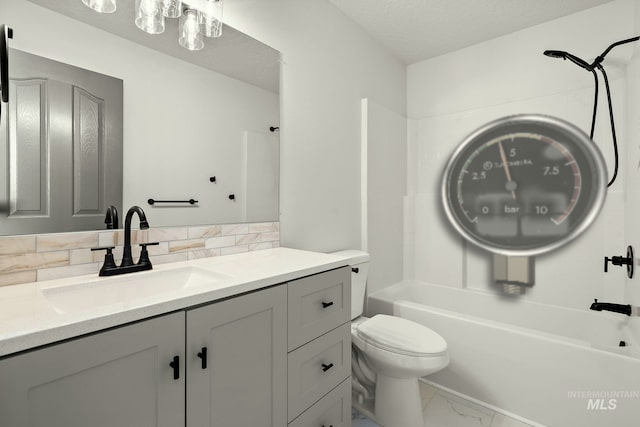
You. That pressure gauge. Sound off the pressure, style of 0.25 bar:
4.5 bar
